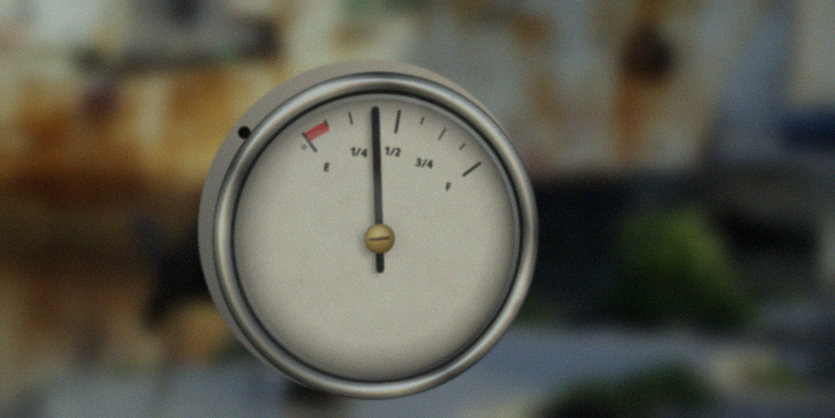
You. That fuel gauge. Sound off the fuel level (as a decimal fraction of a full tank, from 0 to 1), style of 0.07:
0.375
